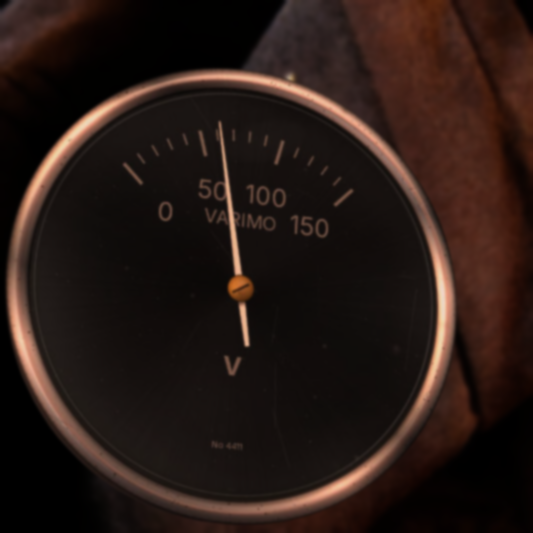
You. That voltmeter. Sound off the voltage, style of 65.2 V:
60 V
